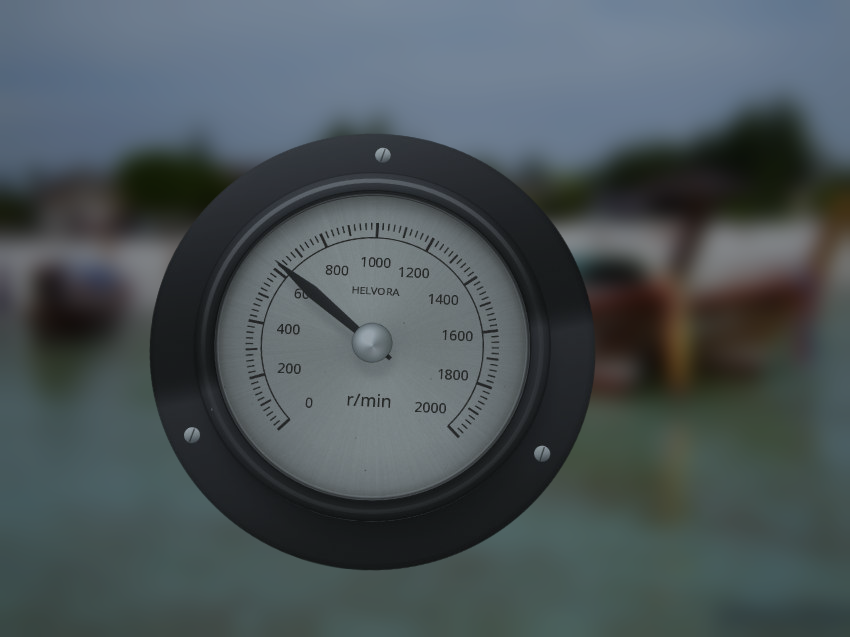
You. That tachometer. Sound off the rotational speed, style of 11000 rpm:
620 rpm
